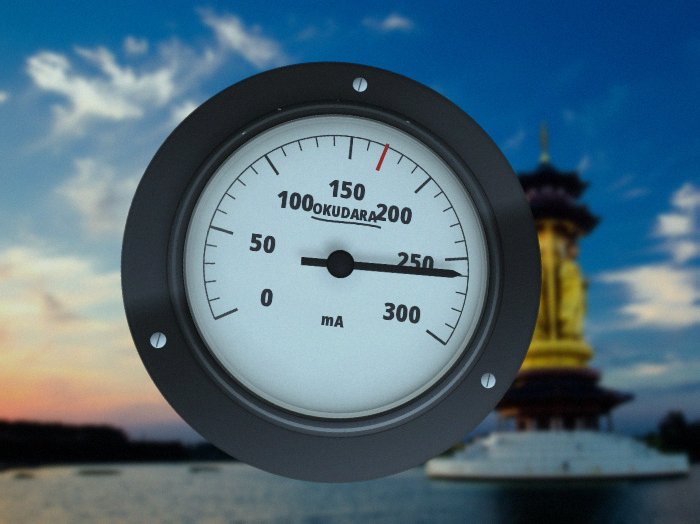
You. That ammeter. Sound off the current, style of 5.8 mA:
260 mA
